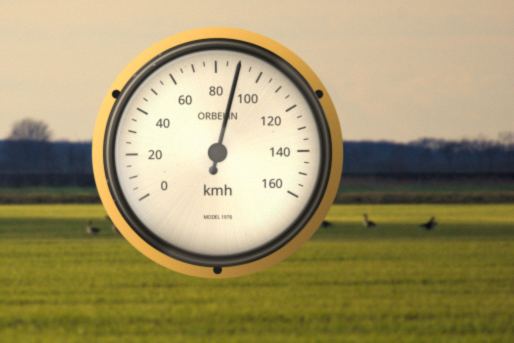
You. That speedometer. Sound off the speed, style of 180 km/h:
90 km/h
